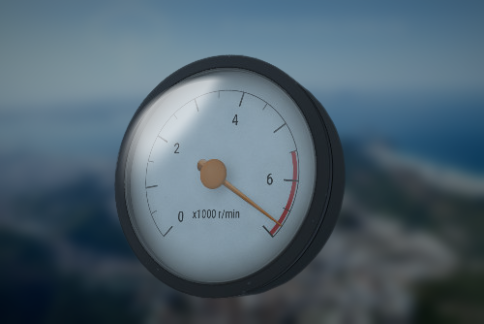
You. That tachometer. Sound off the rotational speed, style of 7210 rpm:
6750 rpm
